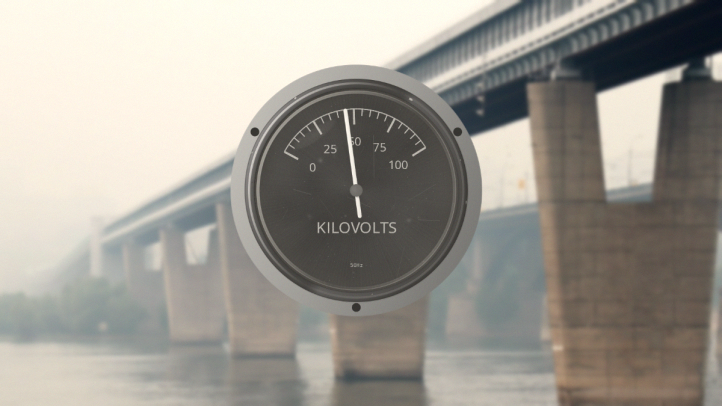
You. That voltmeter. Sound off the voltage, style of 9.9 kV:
45 kV
